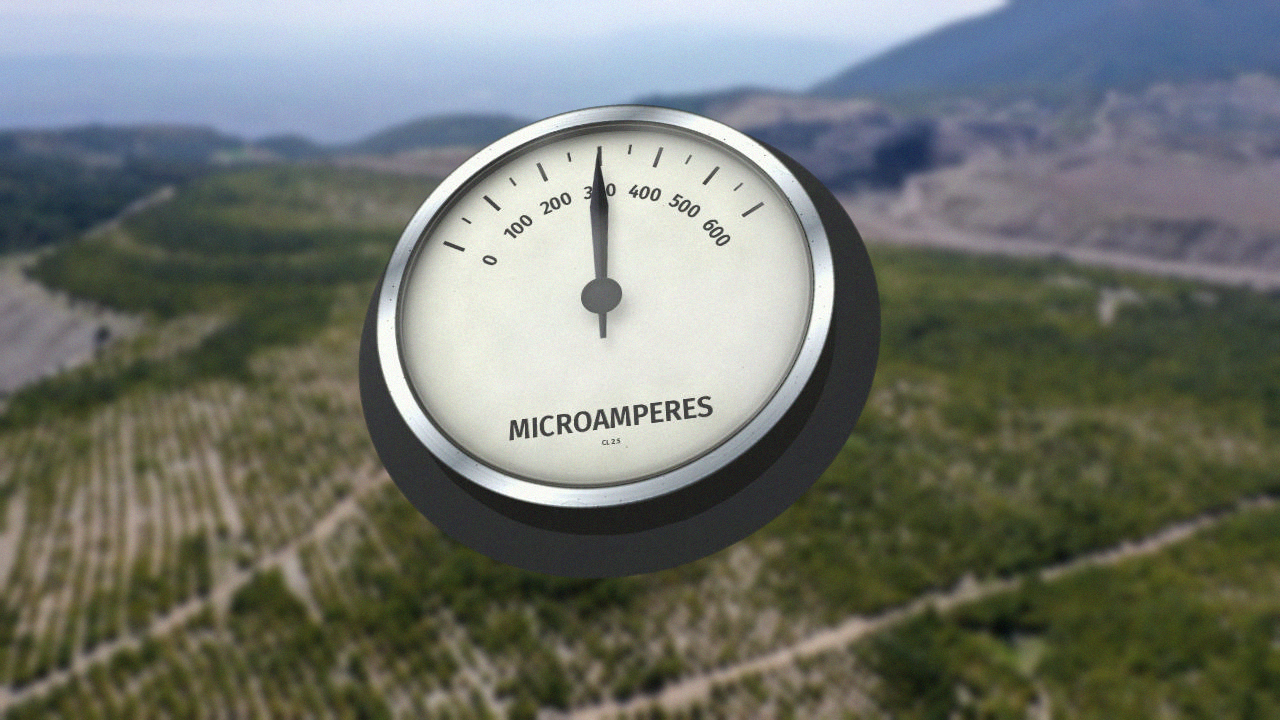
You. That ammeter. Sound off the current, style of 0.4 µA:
300 µA
